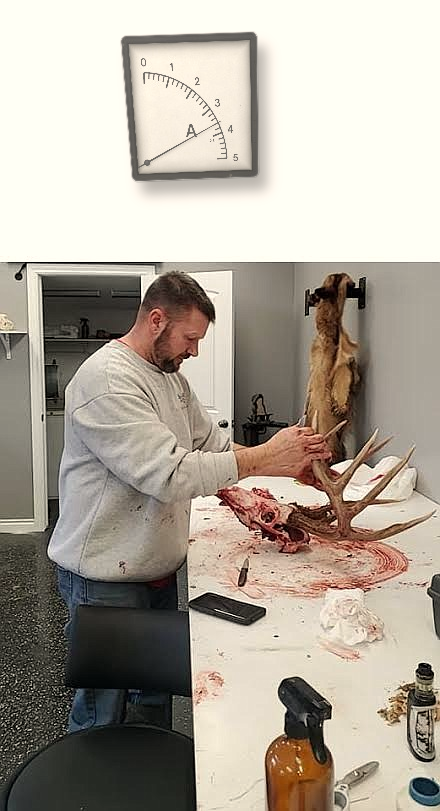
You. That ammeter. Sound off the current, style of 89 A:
3.6 A
